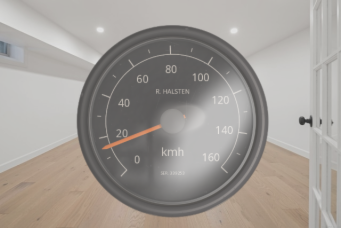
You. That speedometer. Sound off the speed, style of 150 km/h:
15 km/h
